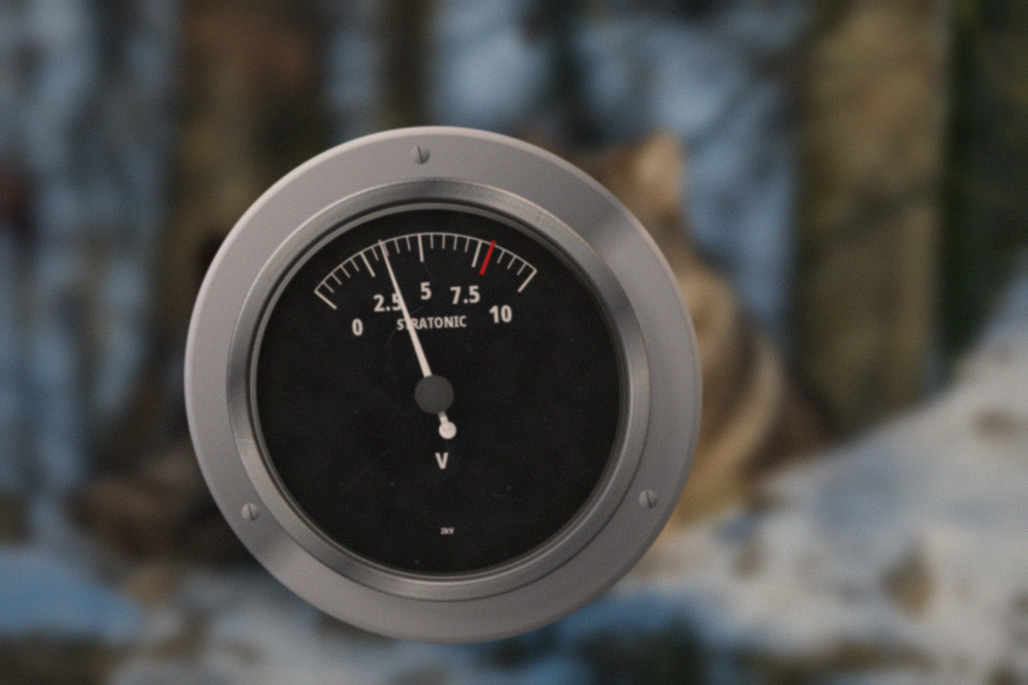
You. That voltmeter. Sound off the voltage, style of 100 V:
3.5 V
